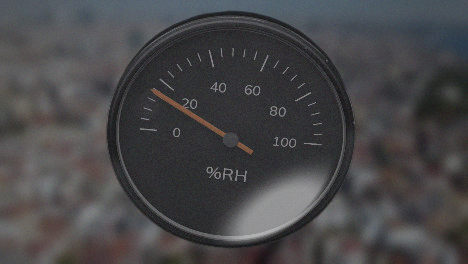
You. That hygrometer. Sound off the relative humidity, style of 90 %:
16 %
